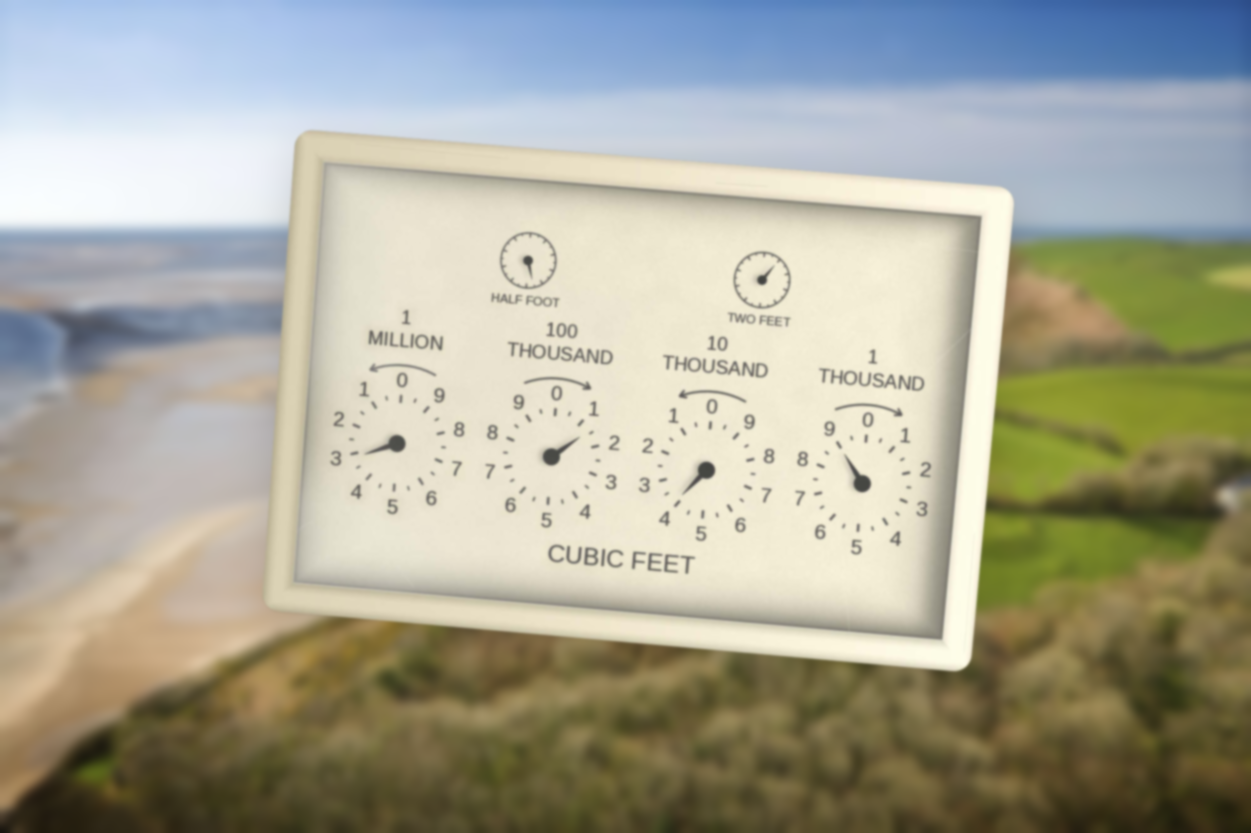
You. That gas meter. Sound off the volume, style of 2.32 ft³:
313900 ft³
